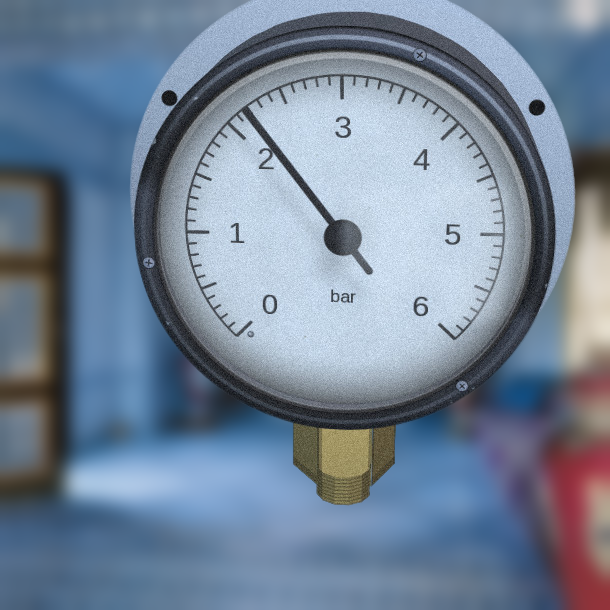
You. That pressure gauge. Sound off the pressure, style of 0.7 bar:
2.2 bar
